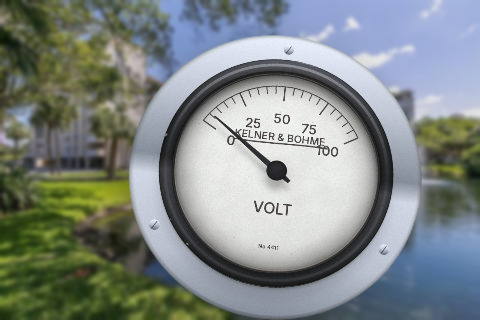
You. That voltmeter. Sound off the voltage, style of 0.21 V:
5 V
